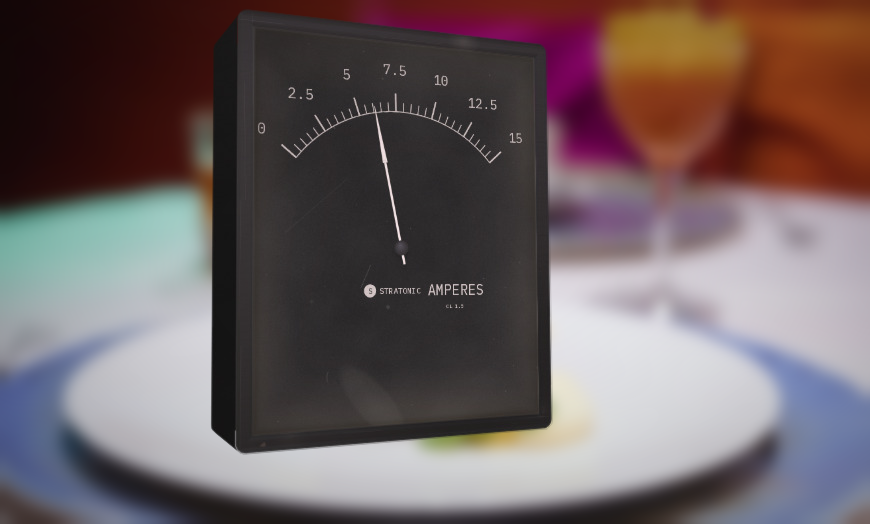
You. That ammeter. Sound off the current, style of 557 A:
6 A
